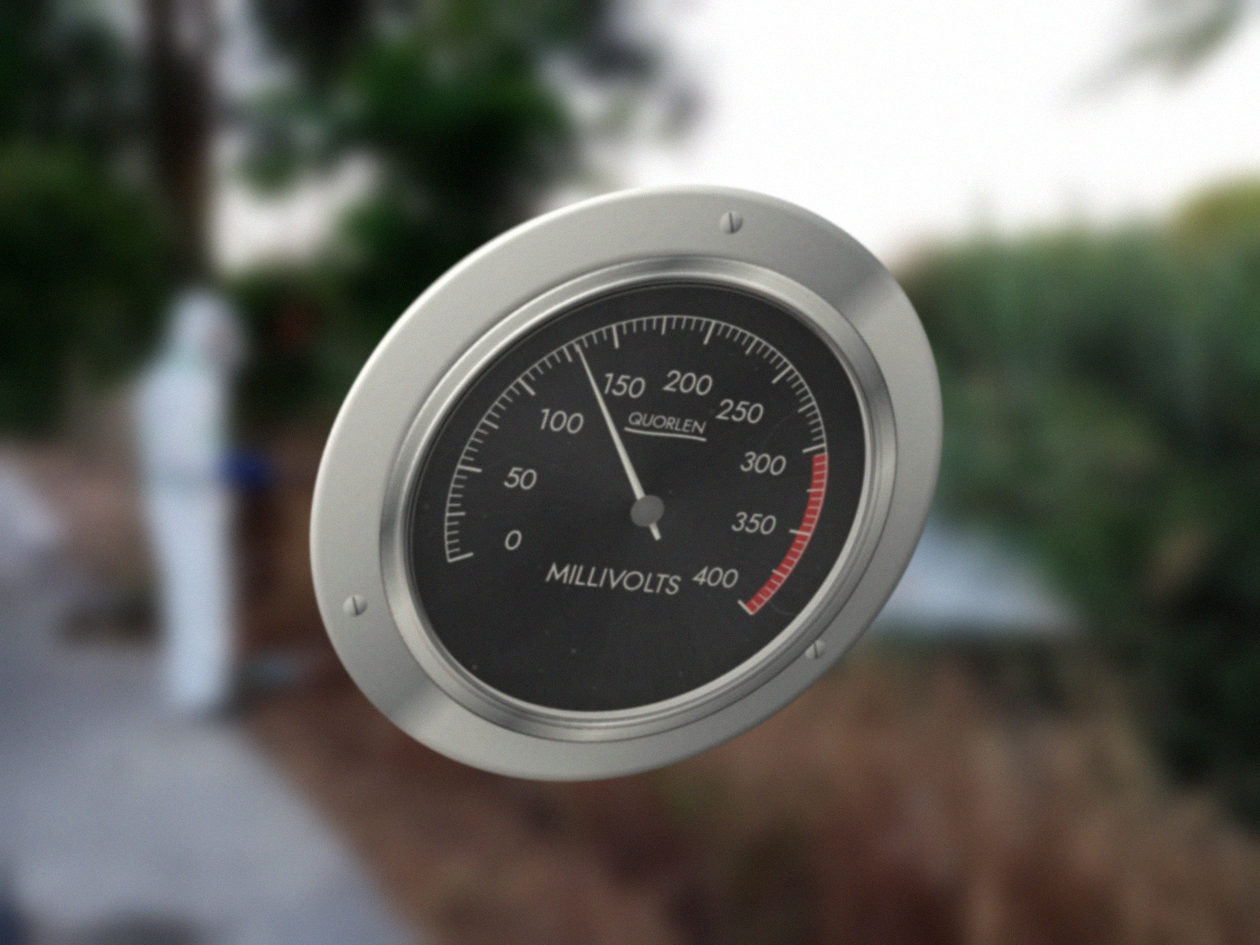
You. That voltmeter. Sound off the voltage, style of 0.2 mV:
130 mV
